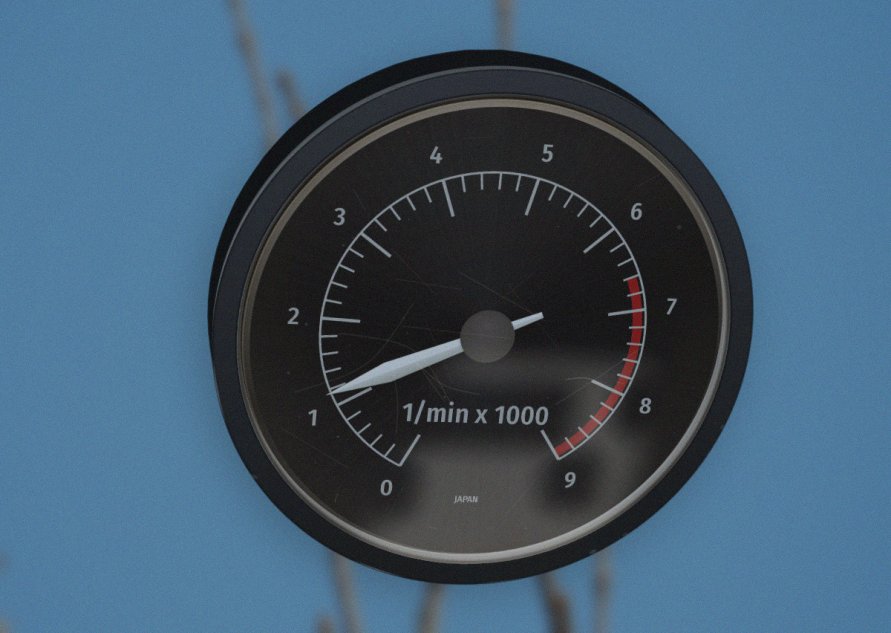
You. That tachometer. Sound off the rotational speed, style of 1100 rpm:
1200 rpm
